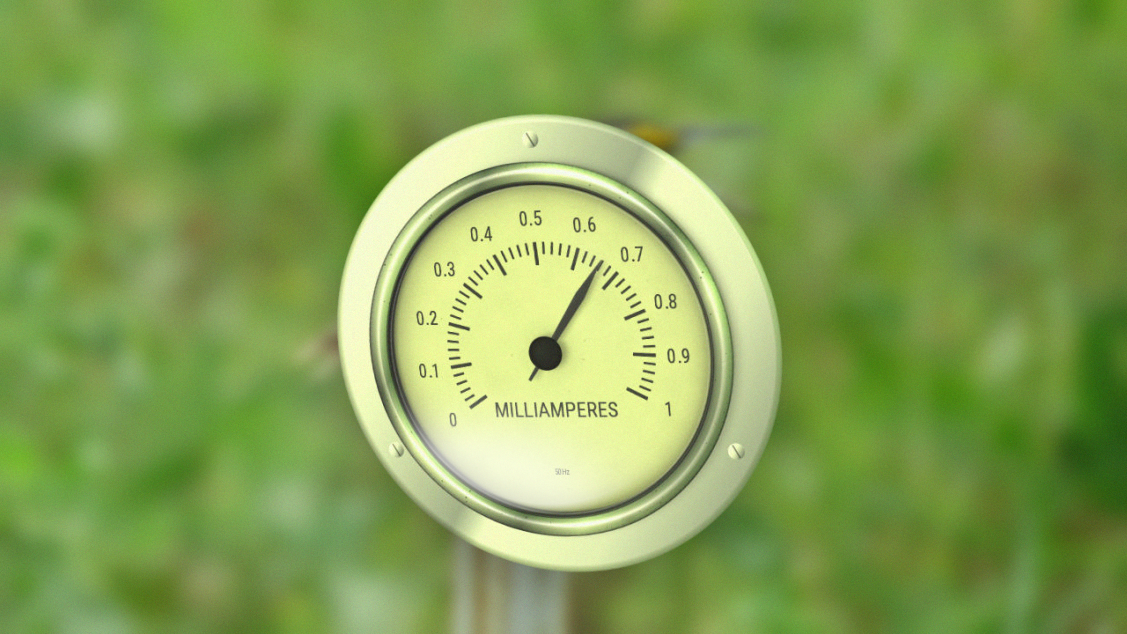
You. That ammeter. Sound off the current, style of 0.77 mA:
0.66 mA
